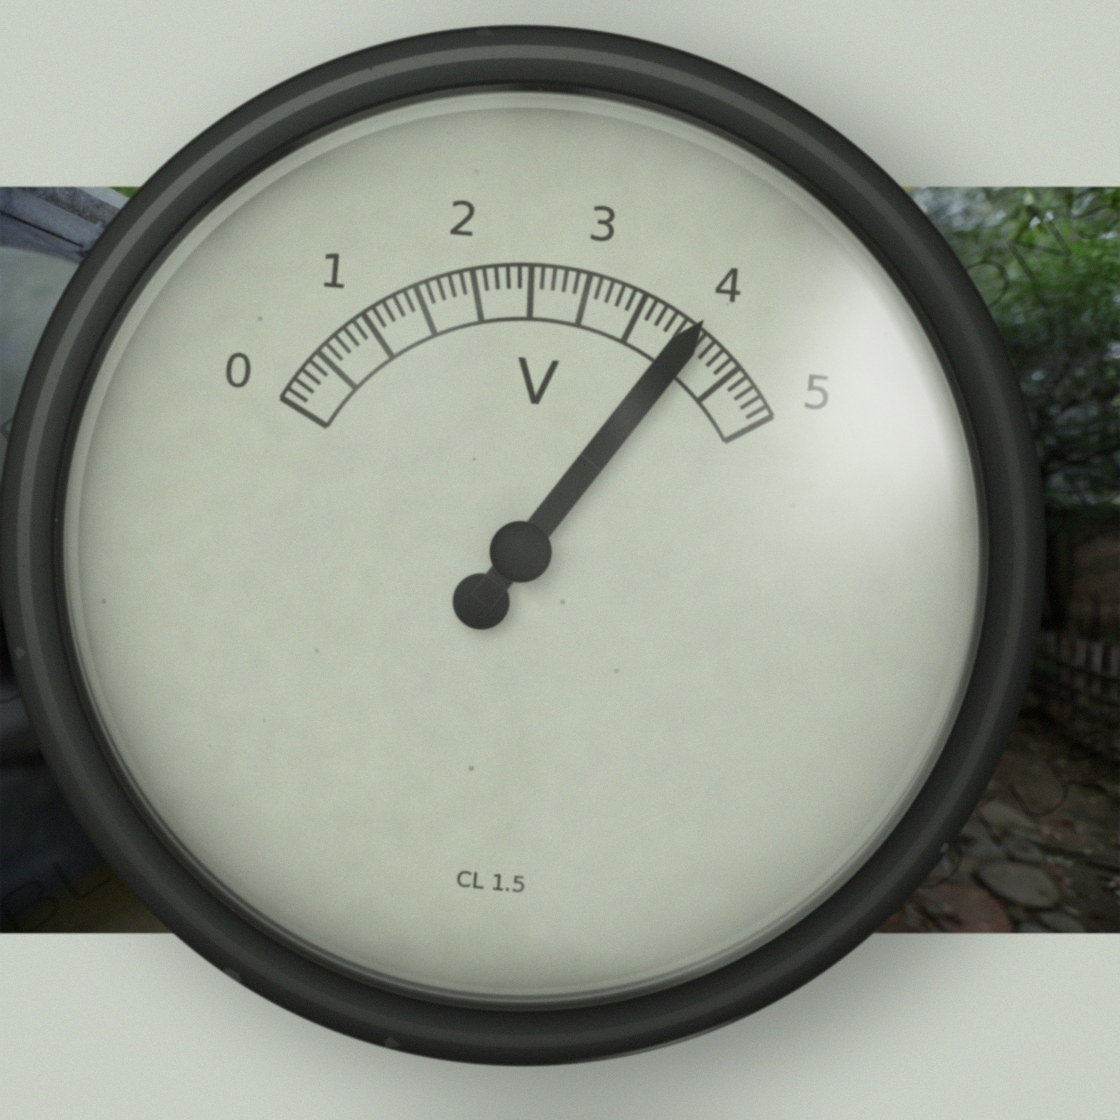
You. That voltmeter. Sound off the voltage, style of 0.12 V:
4 V
